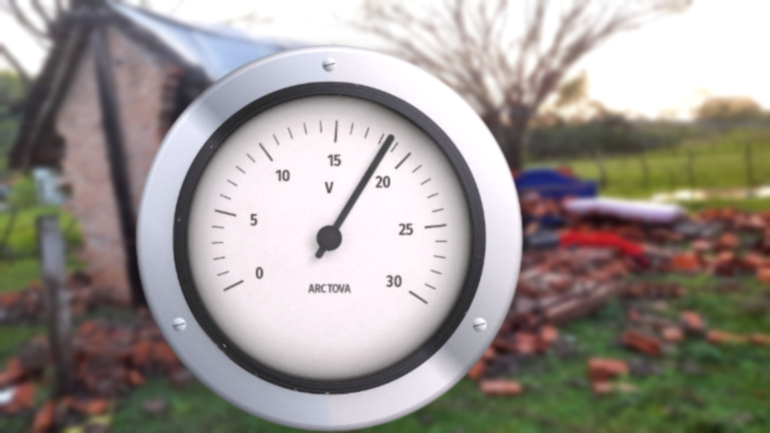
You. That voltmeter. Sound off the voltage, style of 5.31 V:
18.5 V
